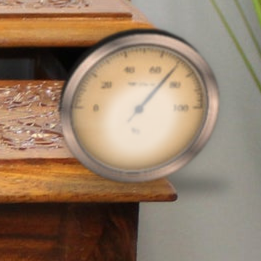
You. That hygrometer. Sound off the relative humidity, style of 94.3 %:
70 %
